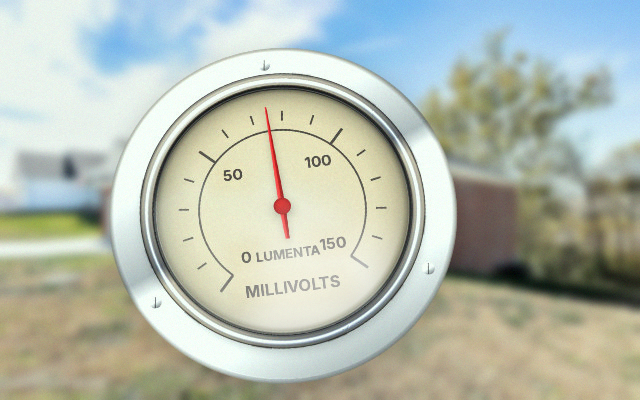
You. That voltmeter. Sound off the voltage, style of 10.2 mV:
75 mV
